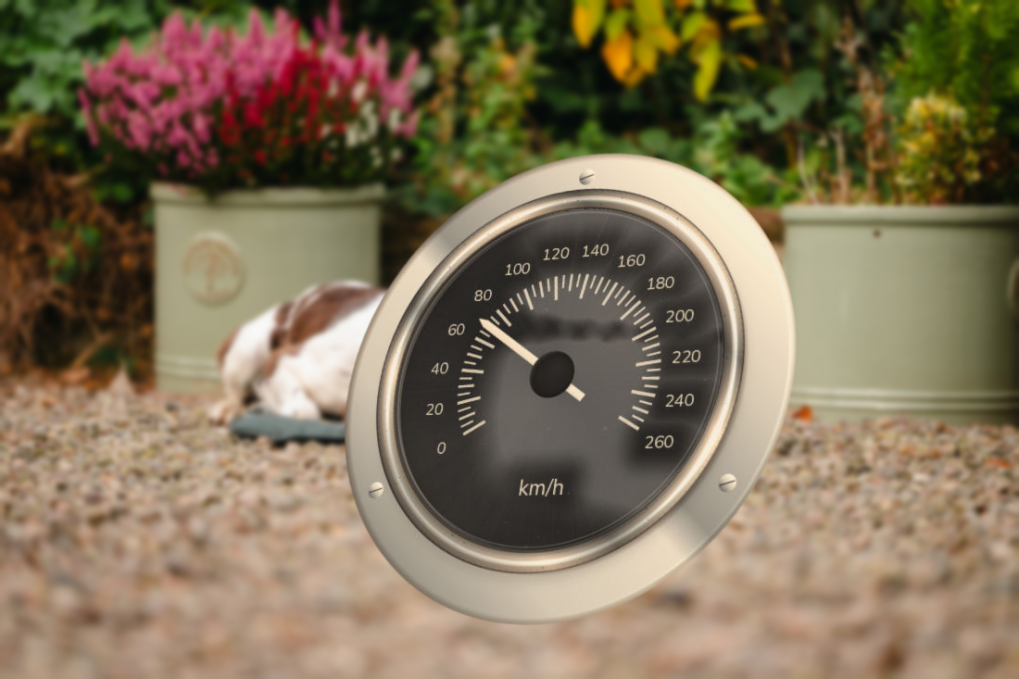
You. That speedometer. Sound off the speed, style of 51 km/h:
70 km/h
